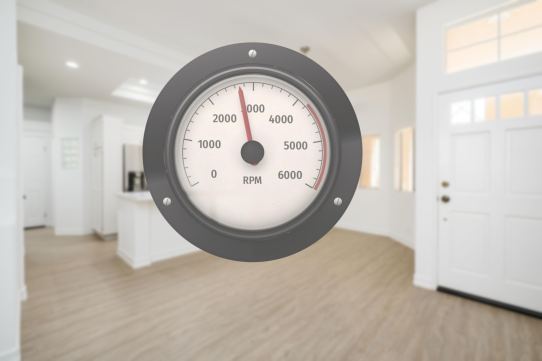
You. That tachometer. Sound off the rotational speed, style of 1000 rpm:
2700 rpm
